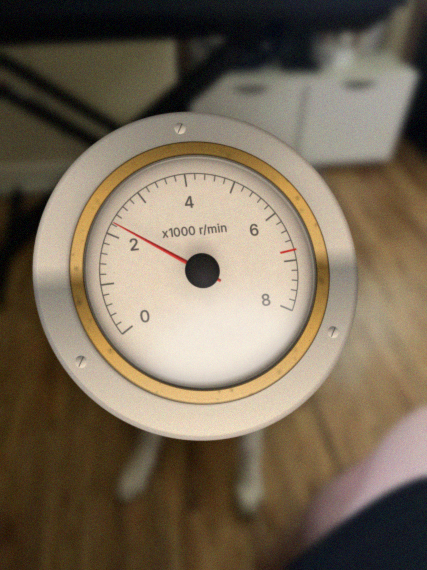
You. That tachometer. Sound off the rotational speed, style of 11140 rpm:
2200 rpm
